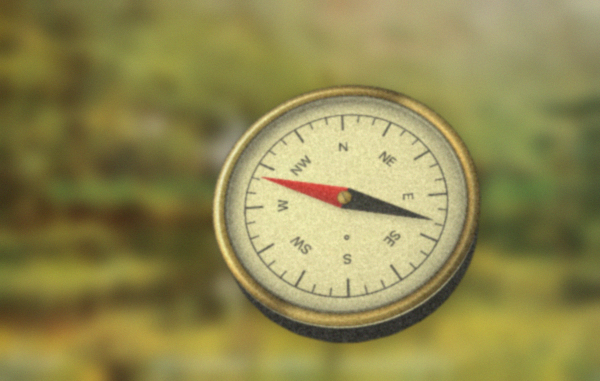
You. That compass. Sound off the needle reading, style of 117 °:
290 °
